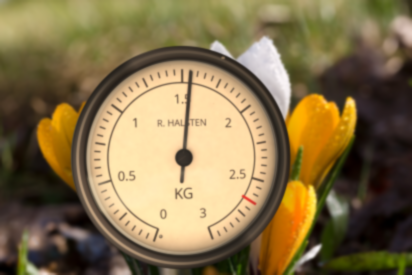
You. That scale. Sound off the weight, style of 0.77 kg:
1.55 kg
